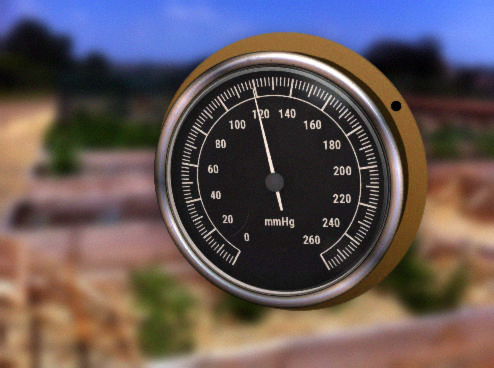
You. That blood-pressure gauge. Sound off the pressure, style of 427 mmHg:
120 mmHg
